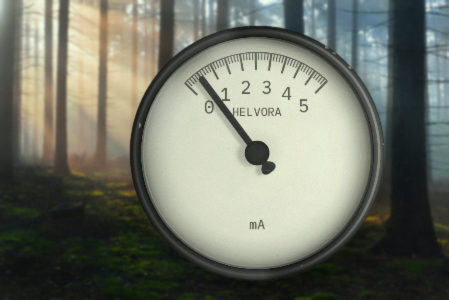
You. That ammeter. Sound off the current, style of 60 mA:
0.5 mA
